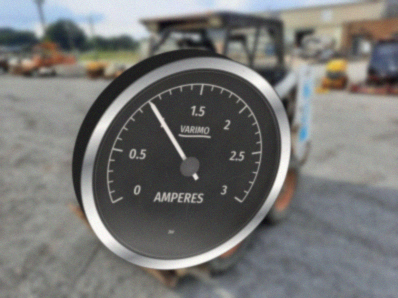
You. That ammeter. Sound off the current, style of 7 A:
1 A
